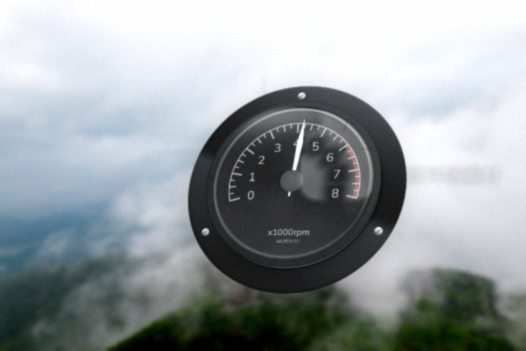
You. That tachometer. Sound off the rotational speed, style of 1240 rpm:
4250 rpm
